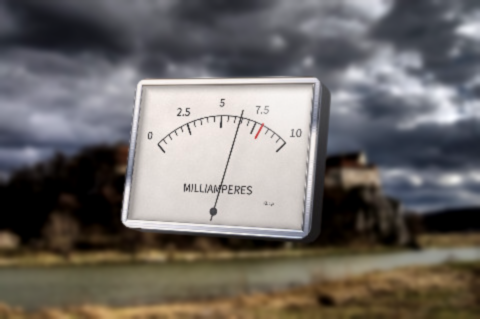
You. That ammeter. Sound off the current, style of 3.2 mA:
6.5 mA
